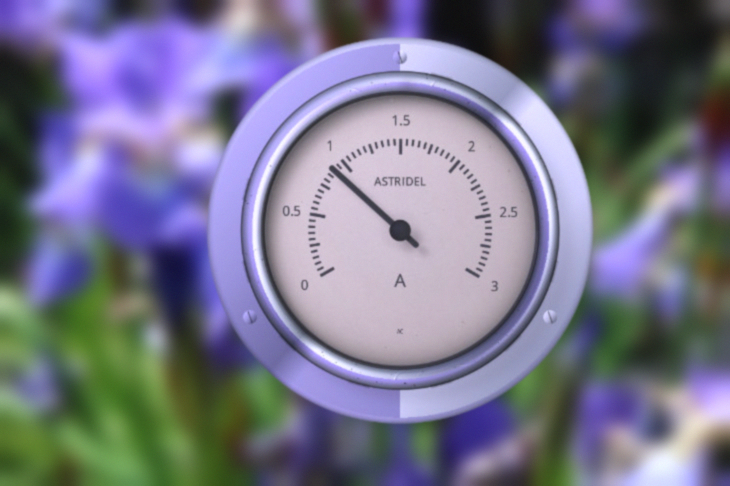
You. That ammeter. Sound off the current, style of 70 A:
0.9 A
